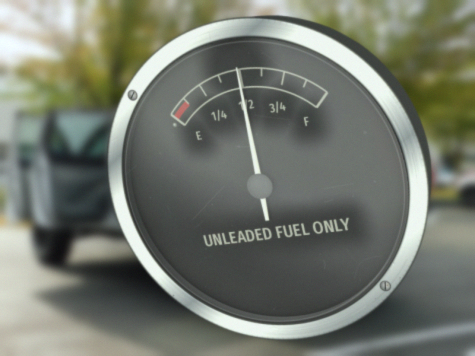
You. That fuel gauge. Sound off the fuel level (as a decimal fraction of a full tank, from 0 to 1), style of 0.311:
0.5
